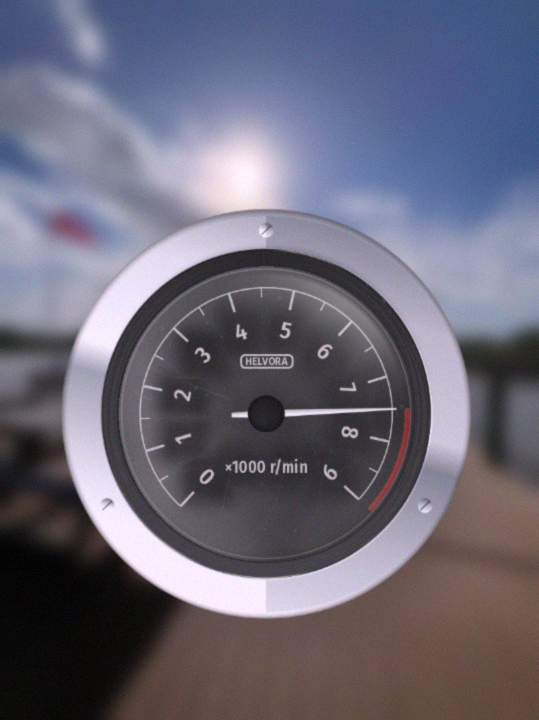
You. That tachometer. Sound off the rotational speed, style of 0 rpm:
7500 rpm
